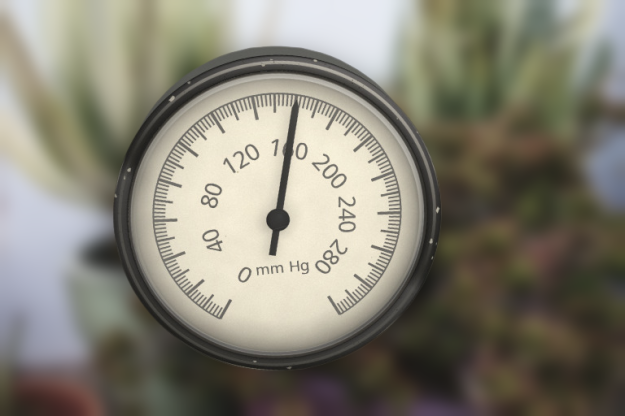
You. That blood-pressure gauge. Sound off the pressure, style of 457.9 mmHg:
160 mmHg
